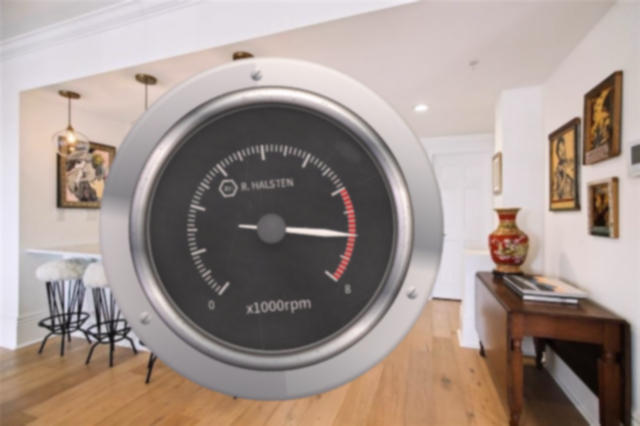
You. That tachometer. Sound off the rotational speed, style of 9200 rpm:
7000 rpm
